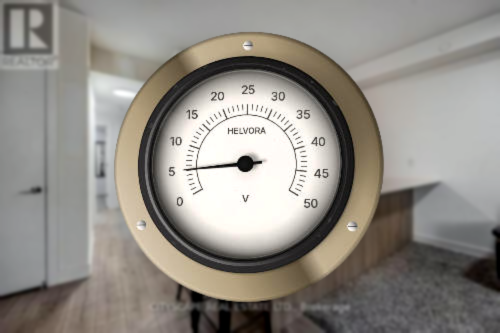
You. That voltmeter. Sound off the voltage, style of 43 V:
5 V
